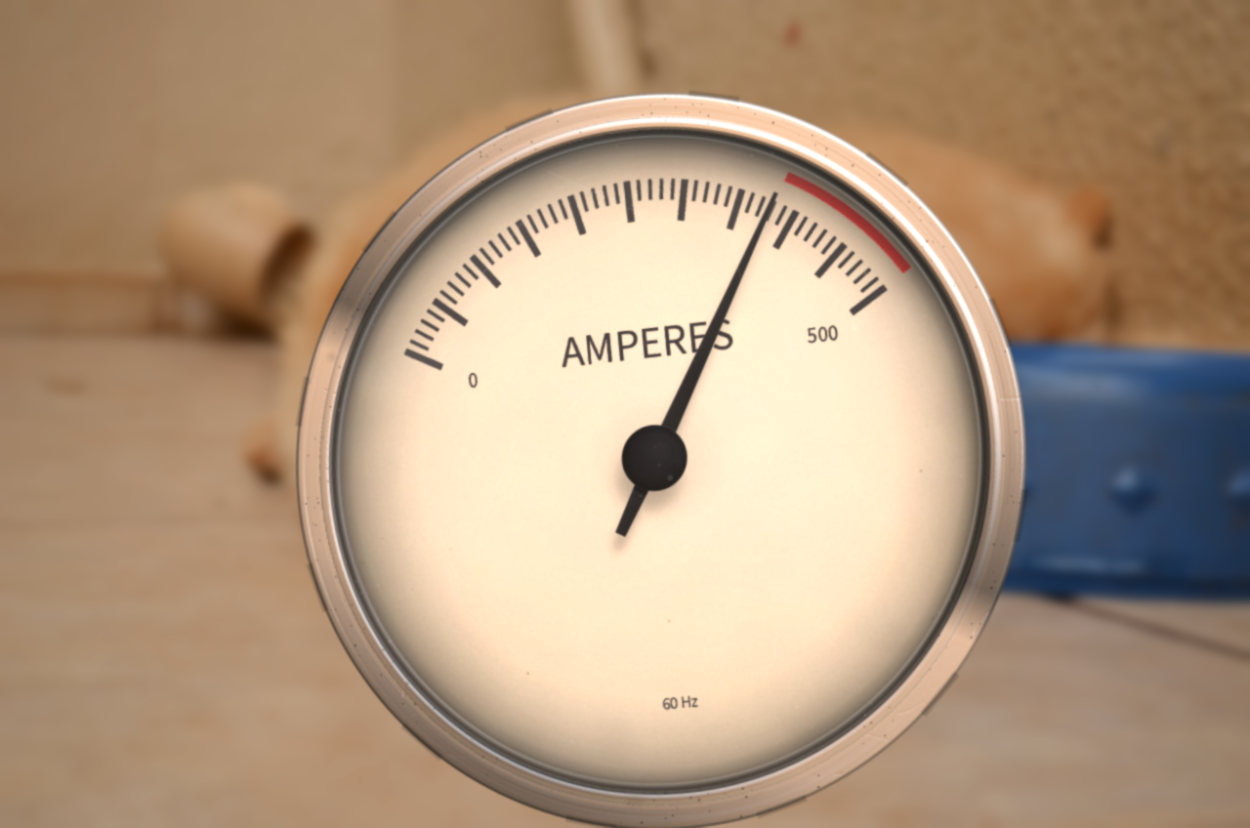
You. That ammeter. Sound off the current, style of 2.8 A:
380 A
